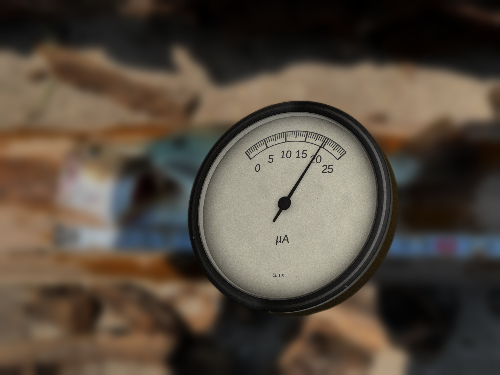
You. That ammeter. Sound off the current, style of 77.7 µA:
20 µA
